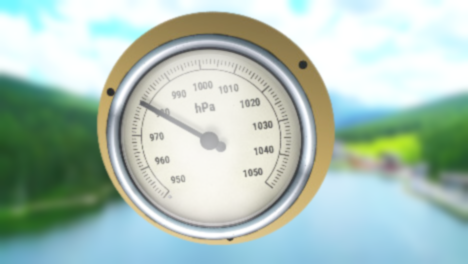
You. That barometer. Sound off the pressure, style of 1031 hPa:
980 hPa
